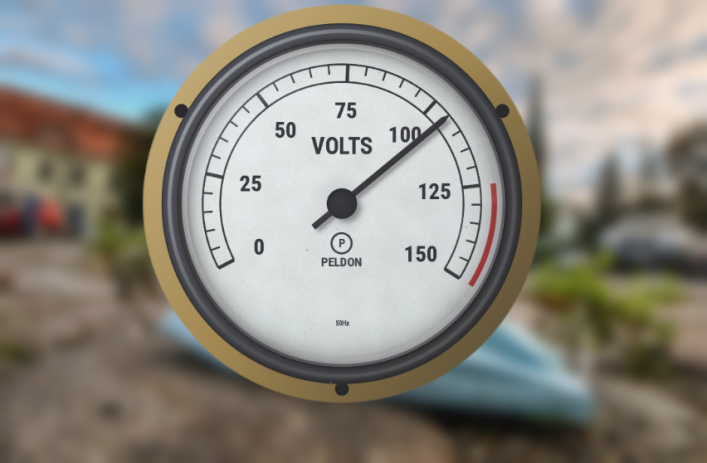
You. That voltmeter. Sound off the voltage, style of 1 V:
105 V
